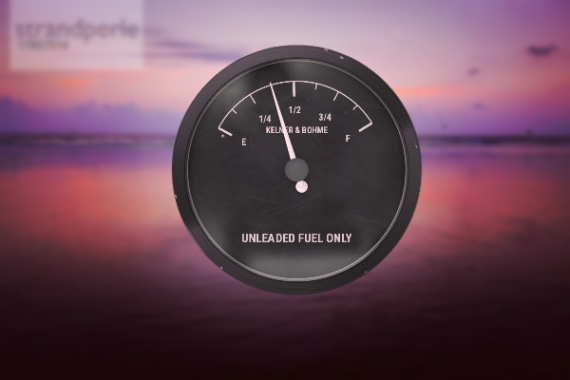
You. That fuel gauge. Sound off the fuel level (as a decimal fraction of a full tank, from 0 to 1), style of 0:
0.375
